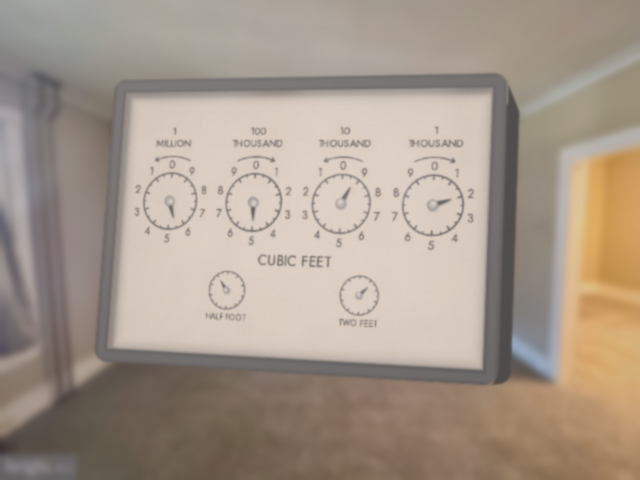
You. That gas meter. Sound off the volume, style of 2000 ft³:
549200 ft³
